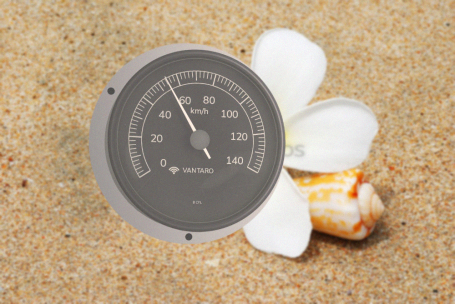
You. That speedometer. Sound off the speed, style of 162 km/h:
54 km/h
